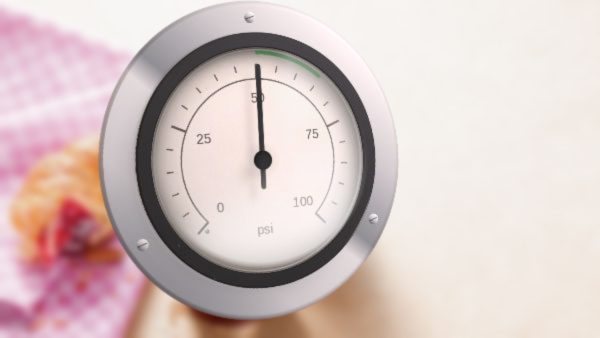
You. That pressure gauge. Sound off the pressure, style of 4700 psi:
50 psi
